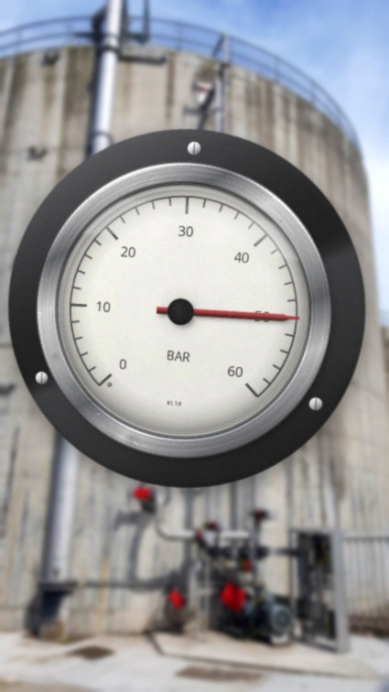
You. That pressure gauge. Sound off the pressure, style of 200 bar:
50 bar
